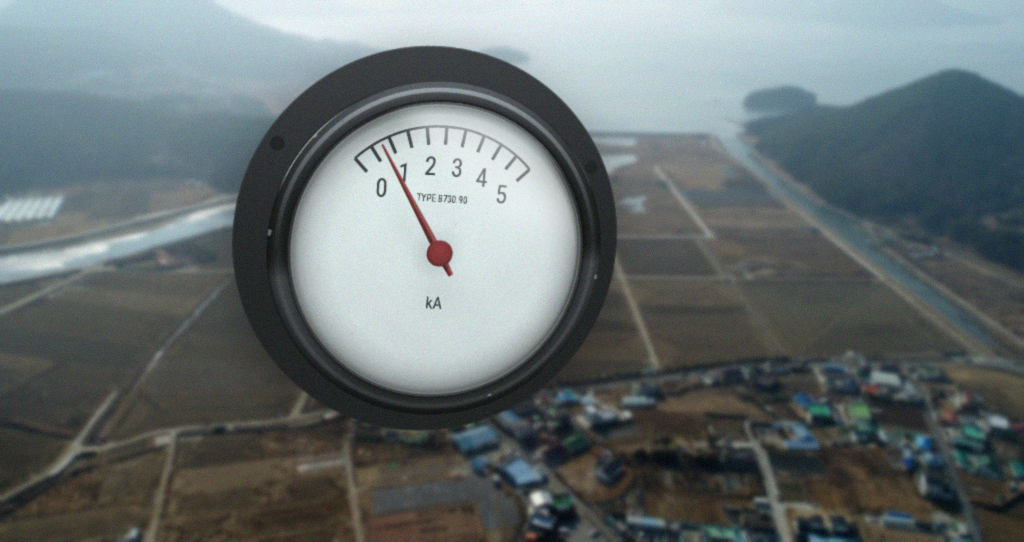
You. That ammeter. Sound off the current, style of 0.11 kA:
0.75 kA
